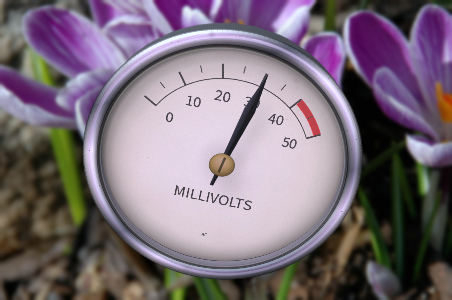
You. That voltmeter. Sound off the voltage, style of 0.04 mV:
30 mV
